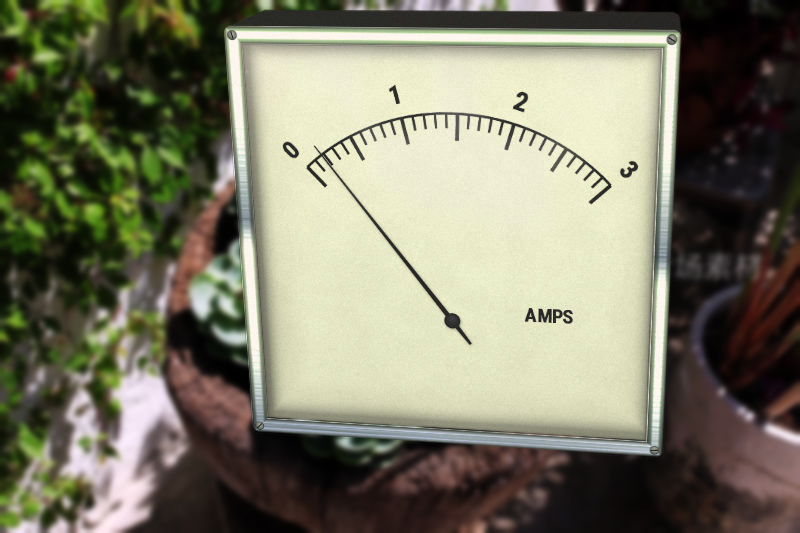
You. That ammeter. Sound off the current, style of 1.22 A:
0.2 A
